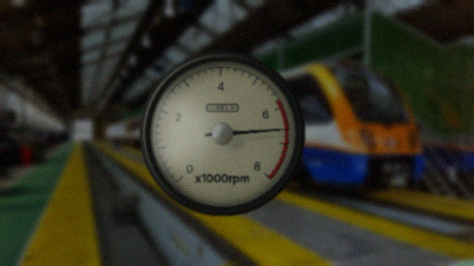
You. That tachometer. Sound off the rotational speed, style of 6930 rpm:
6600 rpm
